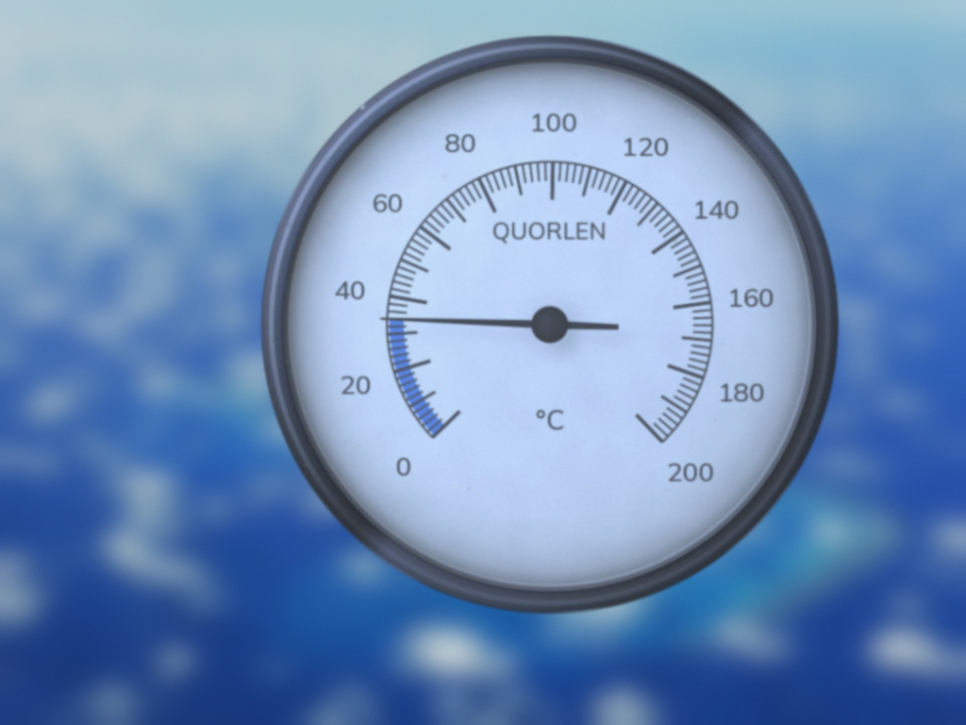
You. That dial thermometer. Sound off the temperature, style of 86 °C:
34 °C
